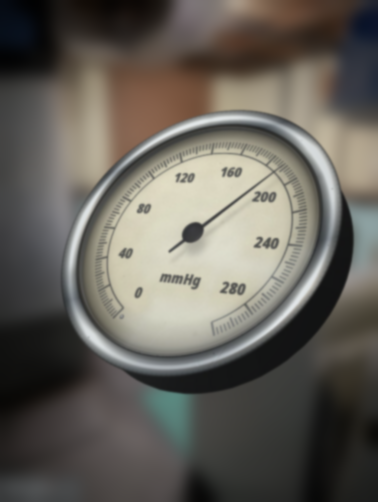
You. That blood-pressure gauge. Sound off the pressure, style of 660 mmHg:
190 mmHg
